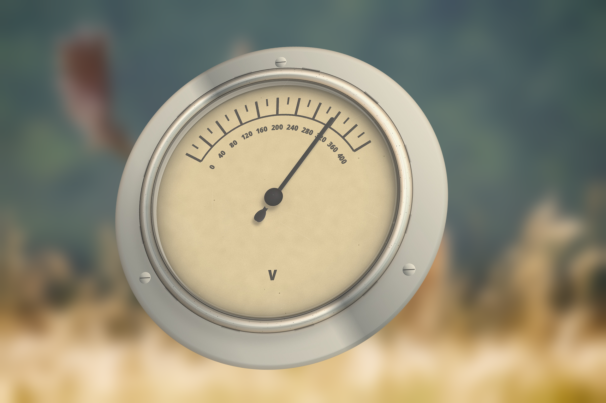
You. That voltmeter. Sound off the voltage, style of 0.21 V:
320 V
